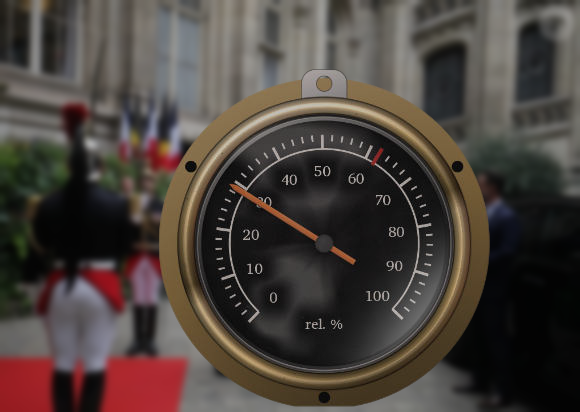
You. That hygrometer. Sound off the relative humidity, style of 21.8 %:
29 %
